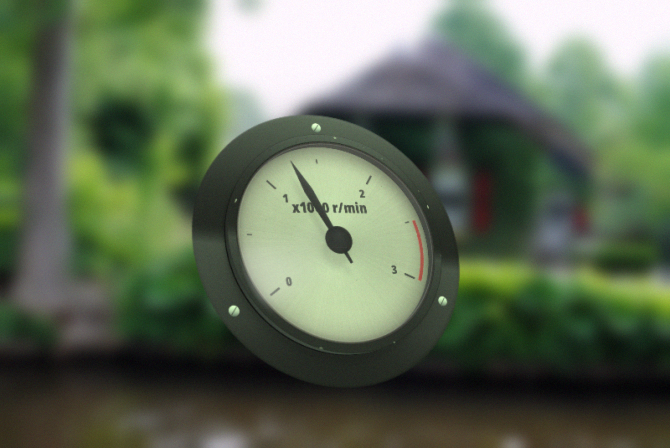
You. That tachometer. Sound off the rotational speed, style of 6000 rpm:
1250 rpm
